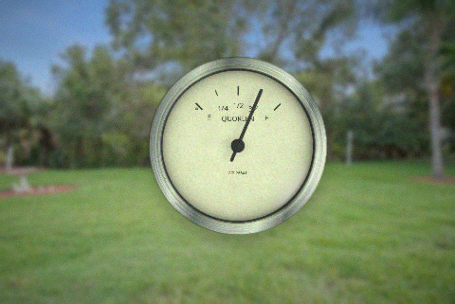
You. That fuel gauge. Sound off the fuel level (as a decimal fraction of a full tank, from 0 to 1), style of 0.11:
0.75
